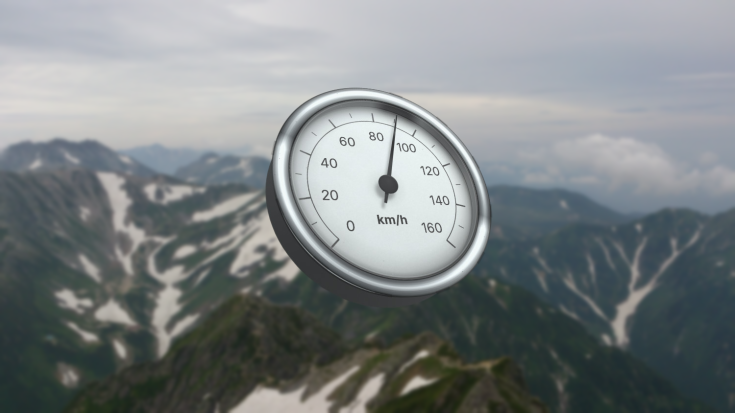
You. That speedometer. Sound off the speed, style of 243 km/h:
90 km/h
